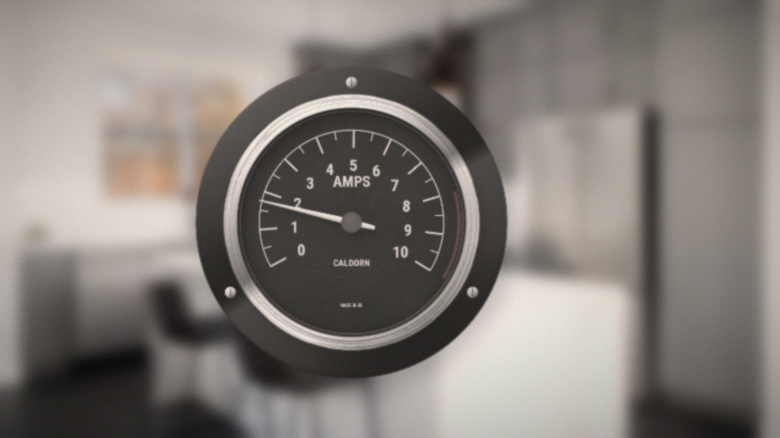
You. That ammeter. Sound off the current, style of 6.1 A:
1.75 A
